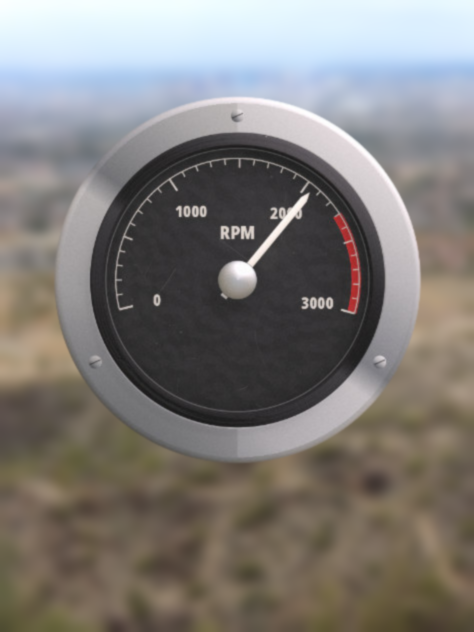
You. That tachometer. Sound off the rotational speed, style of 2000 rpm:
2050 rpm
